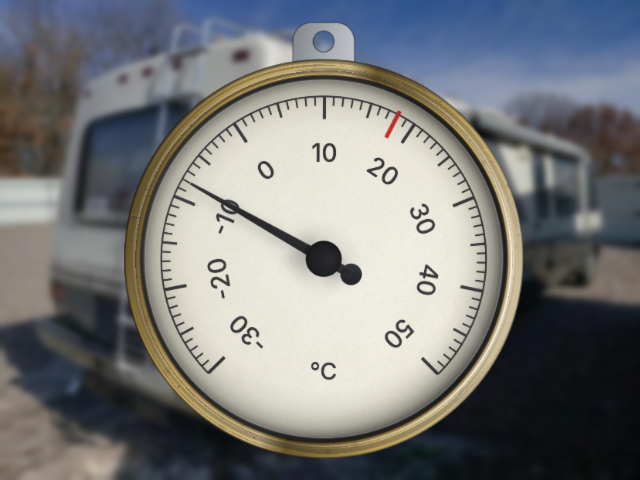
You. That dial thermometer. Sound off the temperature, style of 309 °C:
-8 °C
